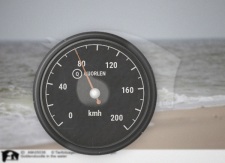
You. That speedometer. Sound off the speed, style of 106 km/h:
80 km/h
